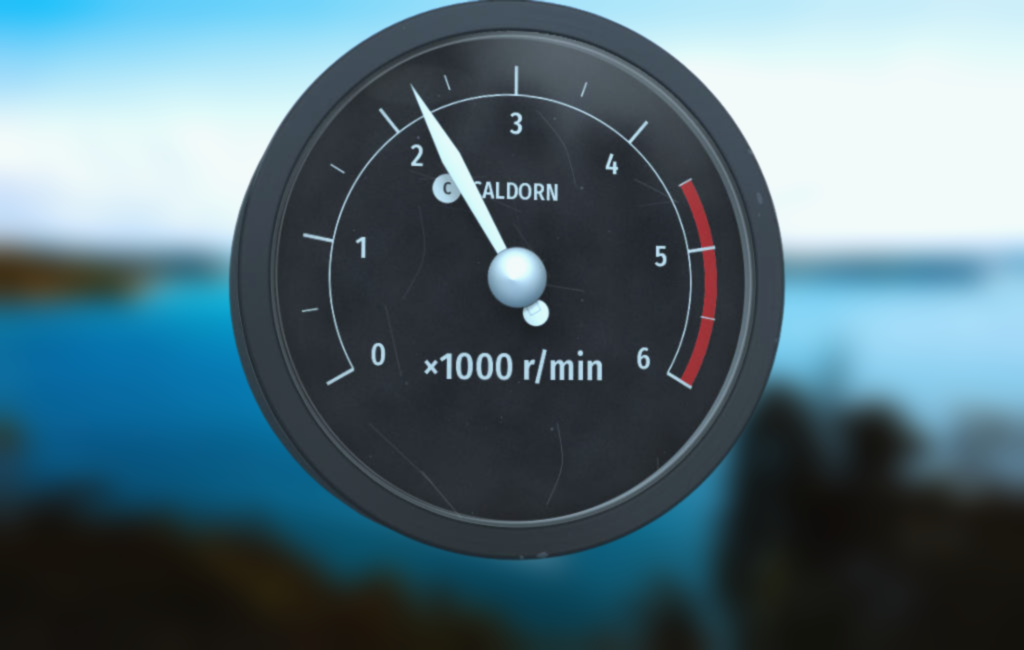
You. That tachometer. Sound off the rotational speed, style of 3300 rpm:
2250 rpm
